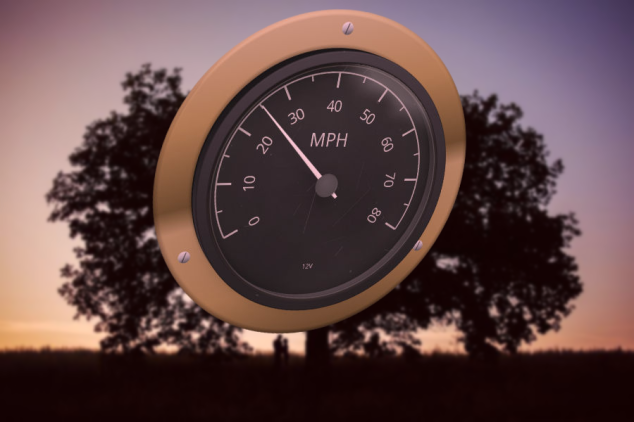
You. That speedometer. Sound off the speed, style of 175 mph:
25 mph
